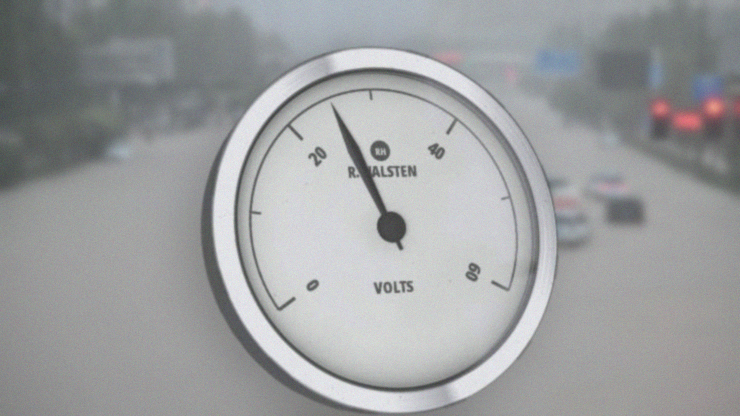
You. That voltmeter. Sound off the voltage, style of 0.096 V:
25 V
